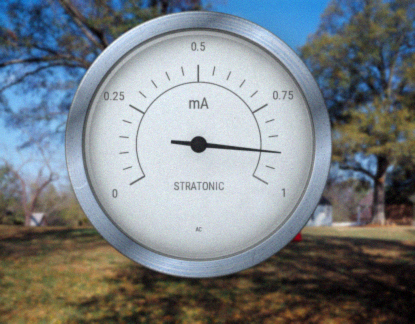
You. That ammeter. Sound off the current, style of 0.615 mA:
0.9 mA
